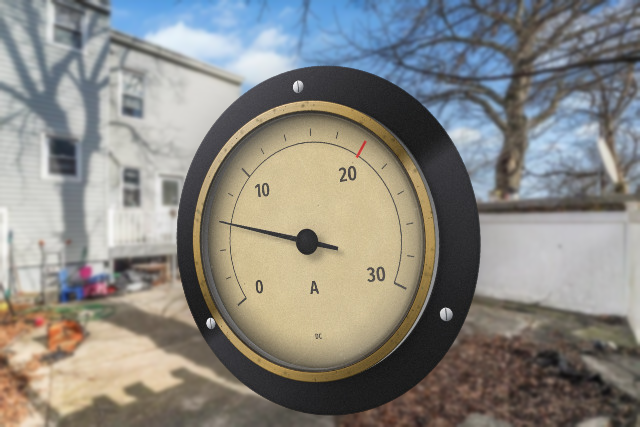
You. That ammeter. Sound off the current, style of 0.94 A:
6 A
